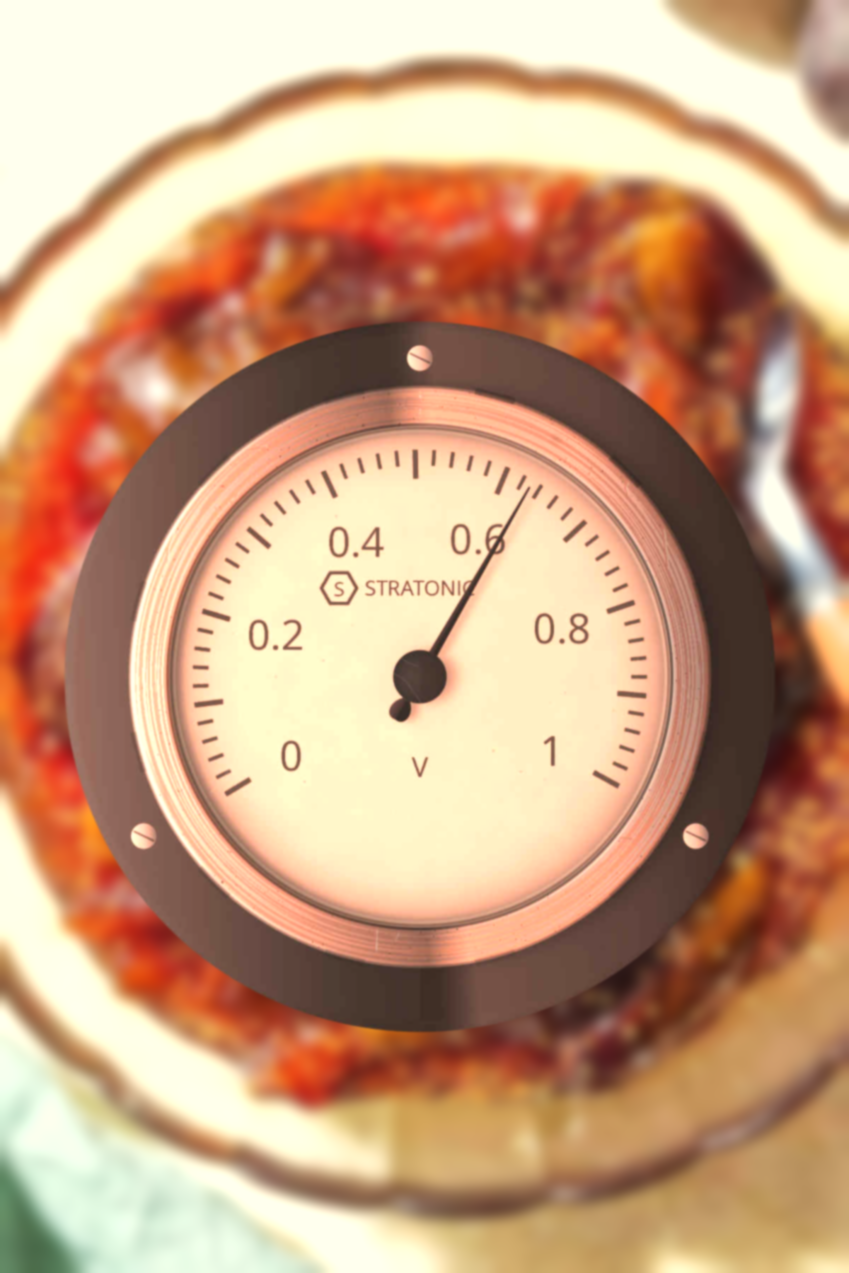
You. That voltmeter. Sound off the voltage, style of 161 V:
0.63 V
